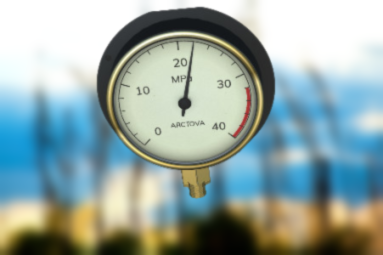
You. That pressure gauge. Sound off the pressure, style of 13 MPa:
22 MPa
